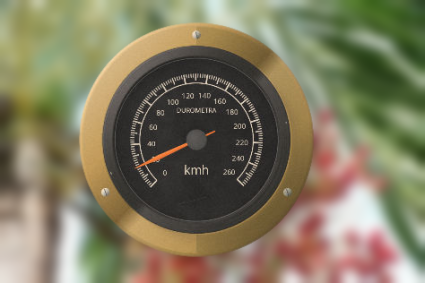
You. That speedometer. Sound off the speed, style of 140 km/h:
20 km/h
